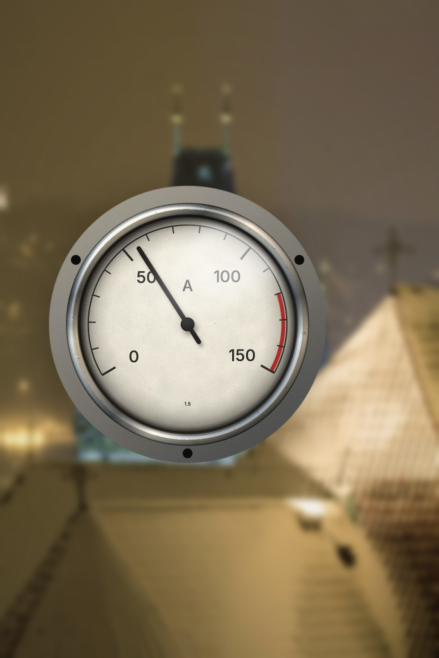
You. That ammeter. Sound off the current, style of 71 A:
55 A
